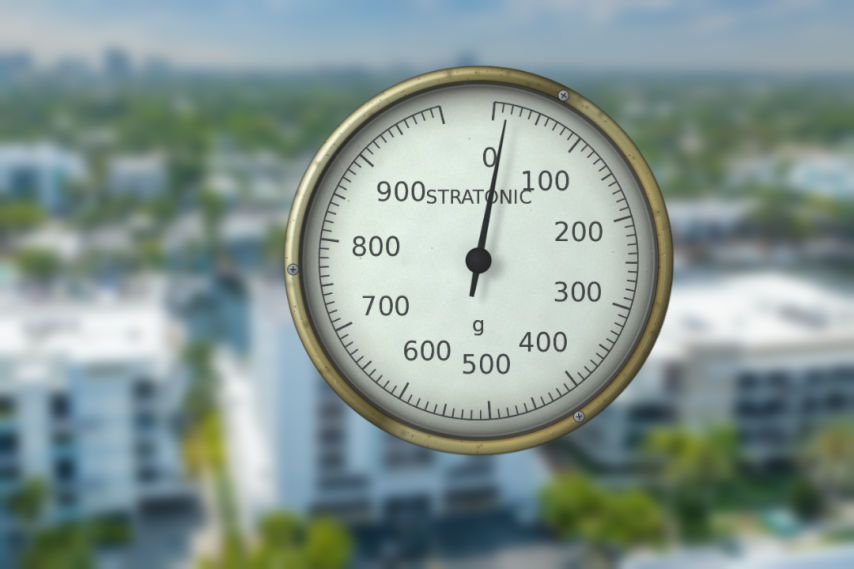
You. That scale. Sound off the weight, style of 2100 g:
15 g
